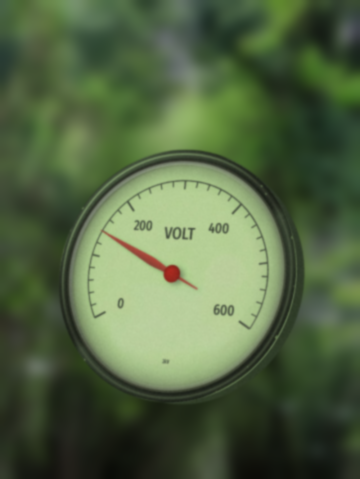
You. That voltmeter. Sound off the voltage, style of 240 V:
140 V
